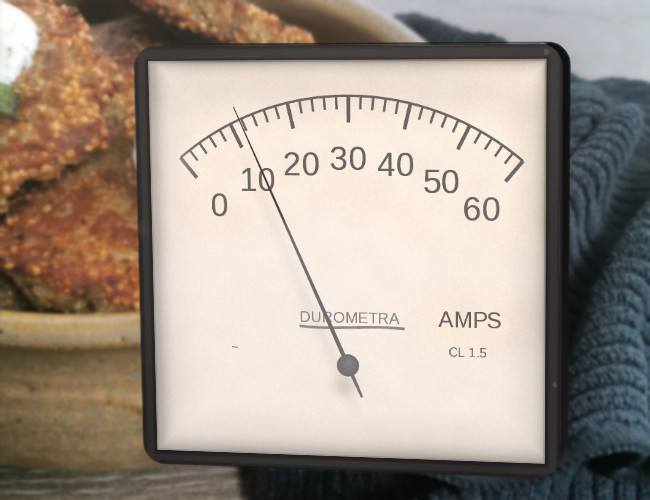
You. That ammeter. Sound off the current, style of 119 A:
12 A
